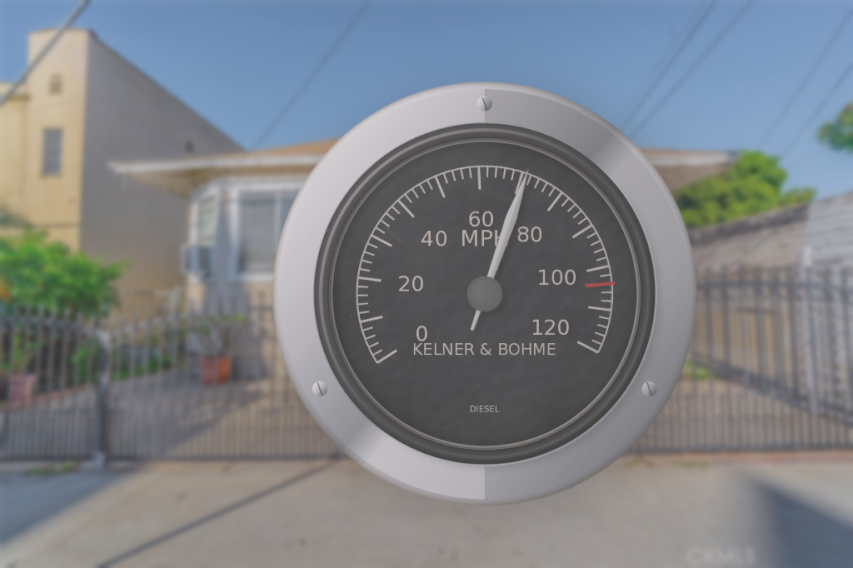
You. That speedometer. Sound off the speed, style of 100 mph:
71 mph
